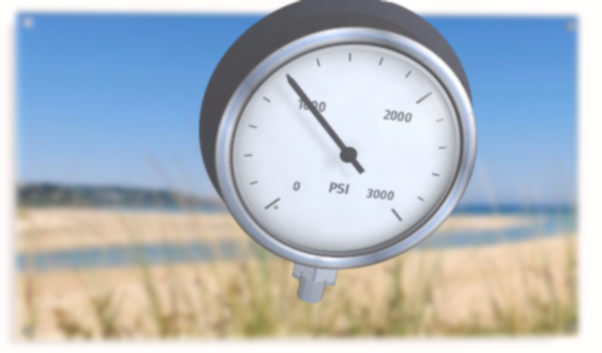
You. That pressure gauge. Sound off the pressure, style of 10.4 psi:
1000 psi
